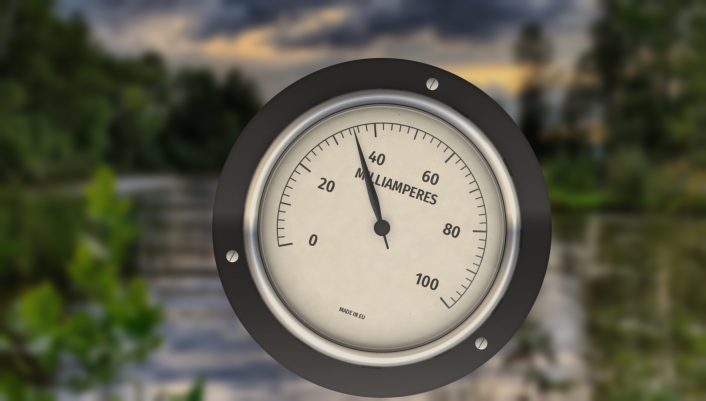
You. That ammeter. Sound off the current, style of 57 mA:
35 mA
